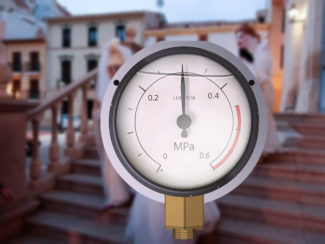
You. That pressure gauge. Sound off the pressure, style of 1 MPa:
0.3 MPa
